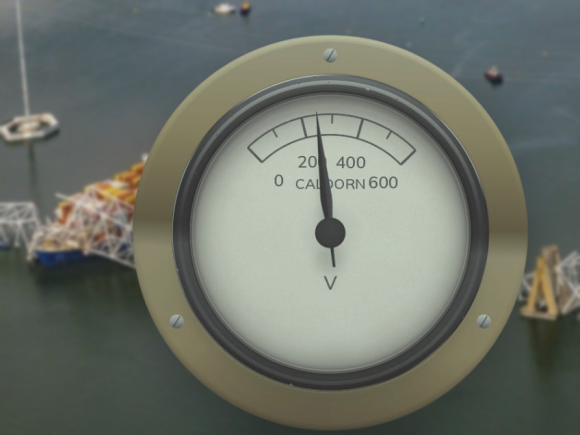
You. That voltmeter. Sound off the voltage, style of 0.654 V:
250 V
